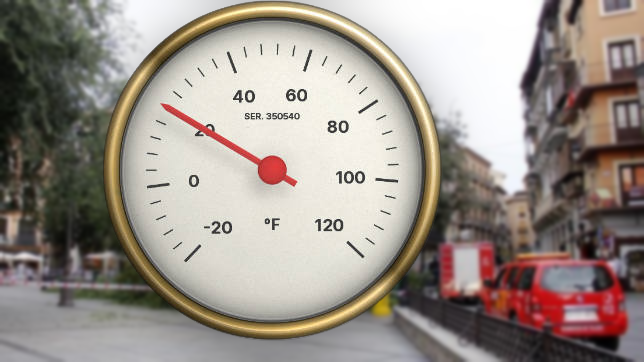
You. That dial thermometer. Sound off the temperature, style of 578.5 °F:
20 °F
